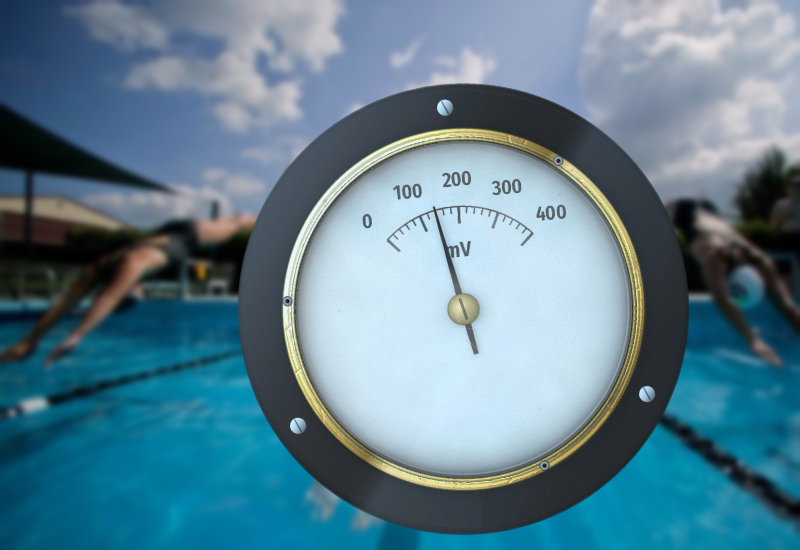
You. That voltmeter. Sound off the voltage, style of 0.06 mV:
140 mV
